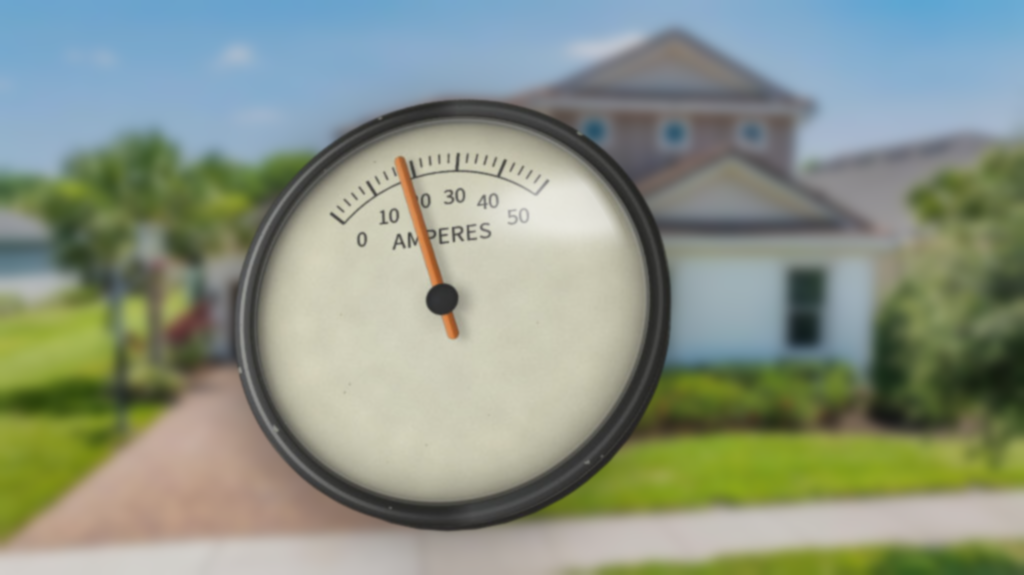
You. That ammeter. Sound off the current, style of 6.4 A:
18 A
